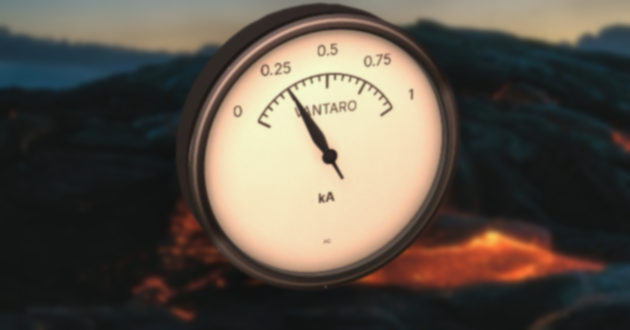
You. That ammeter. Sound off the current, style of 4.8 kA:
0.25 kA
